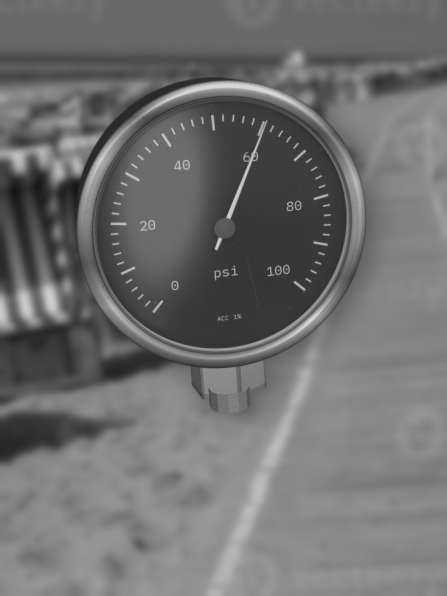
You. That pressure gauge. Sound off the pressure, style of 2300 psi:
60 psi
